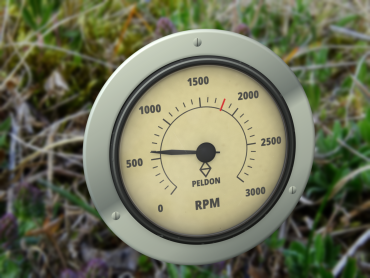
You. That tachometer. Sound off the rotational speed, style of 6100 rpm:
600 rpm
